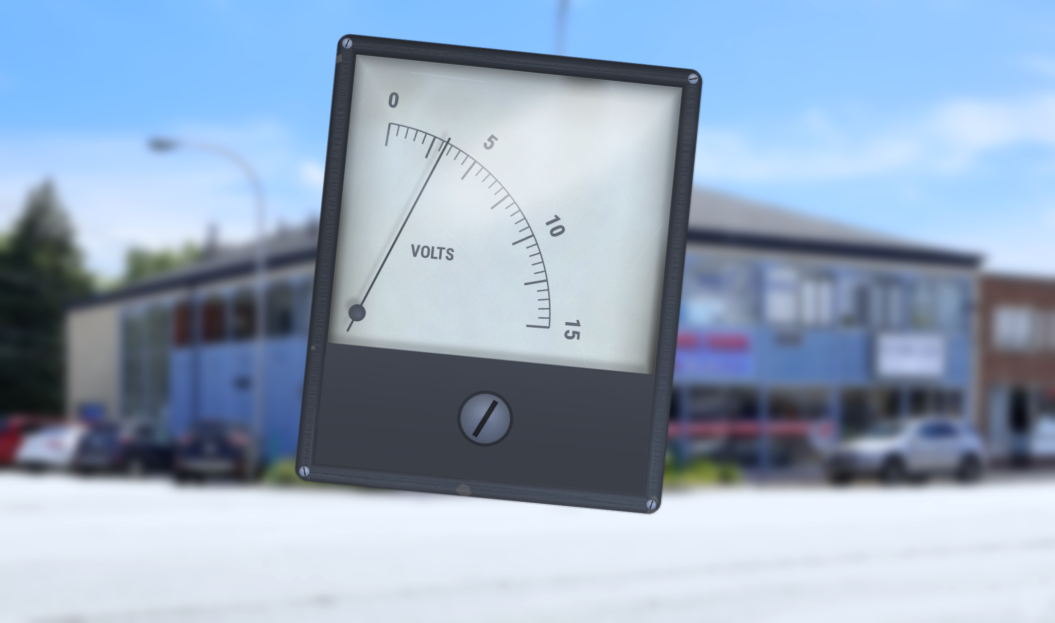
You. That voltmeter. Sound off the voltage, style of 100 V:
3.25 V
